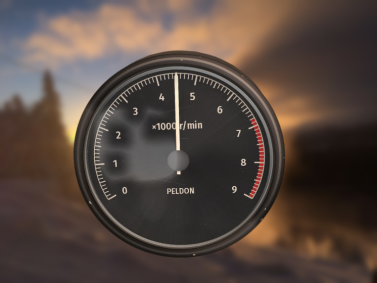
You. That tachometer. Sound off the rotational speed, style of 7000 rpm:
4500 rpm
